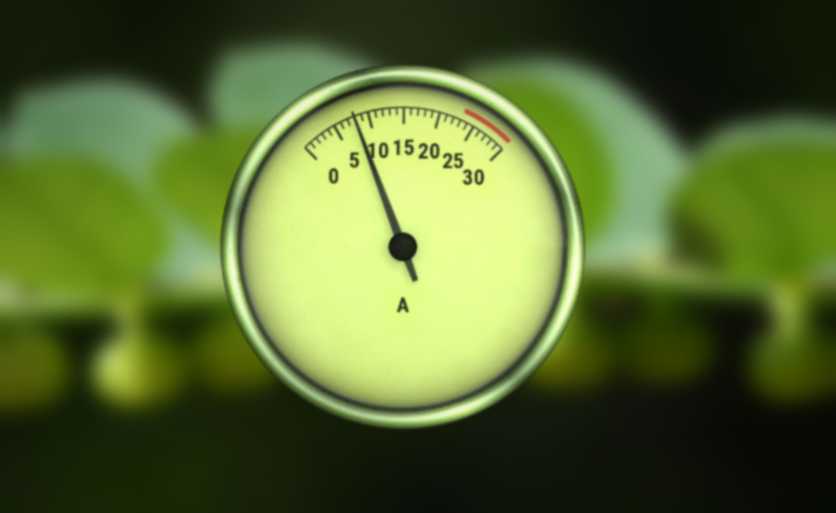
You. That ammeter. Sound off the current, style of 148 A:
8 A
